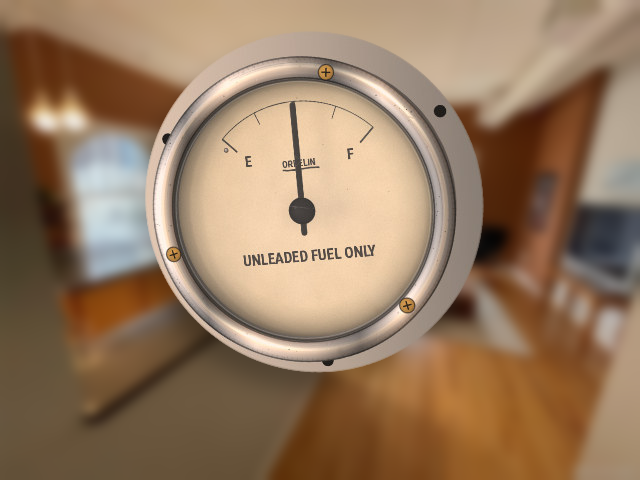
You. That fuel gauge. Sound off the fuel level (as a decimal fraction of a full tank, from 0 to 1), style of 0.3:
0.5
